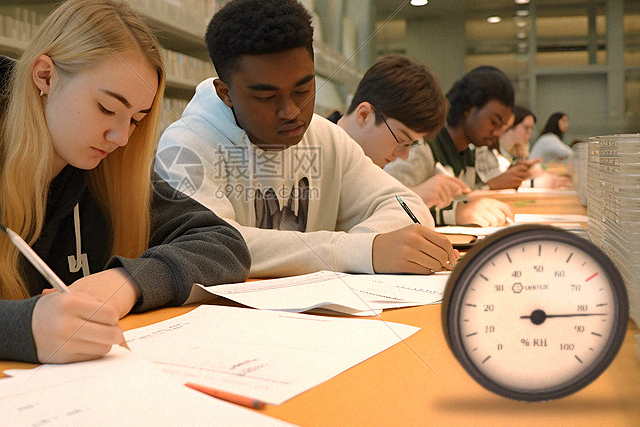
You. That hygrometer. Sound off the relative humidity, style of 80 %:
82.5 %
